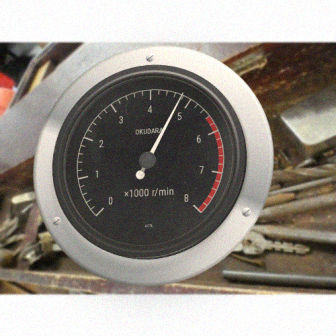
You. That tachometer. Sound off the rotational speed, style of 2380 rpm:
4800 rpm
